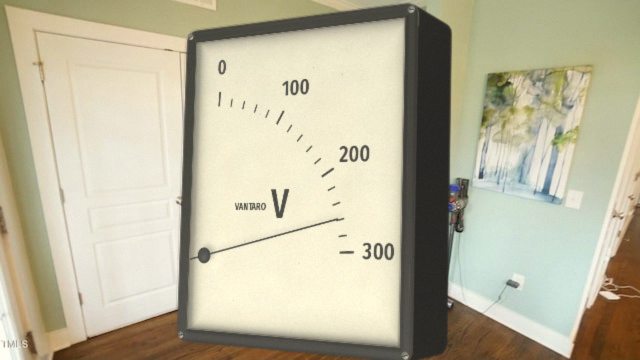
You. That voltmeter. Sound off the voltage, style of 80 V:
260 V
